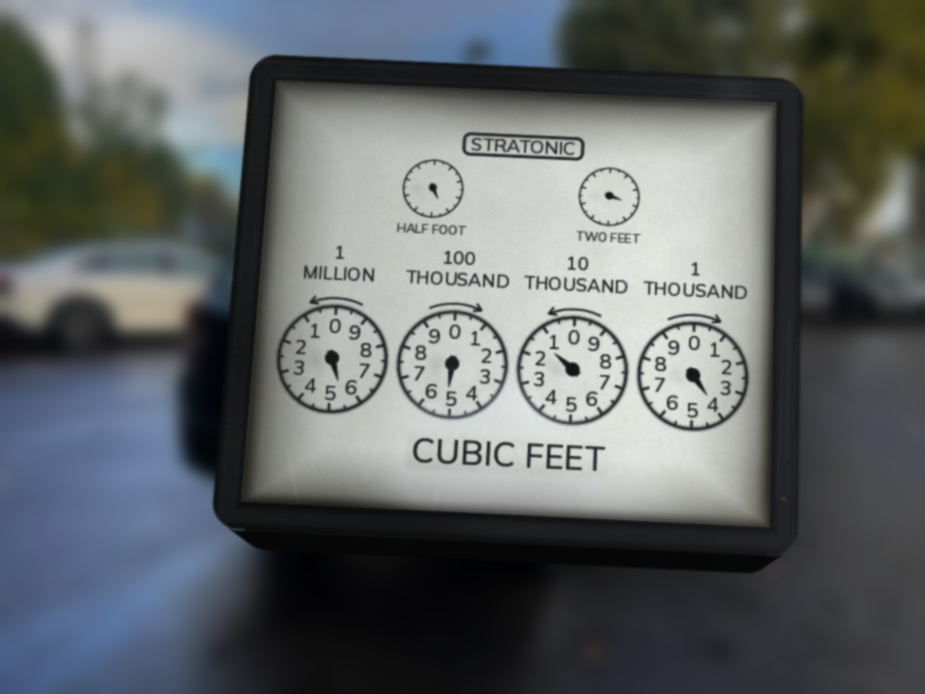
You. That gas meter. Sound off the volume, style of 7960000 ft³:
551400 ft³
